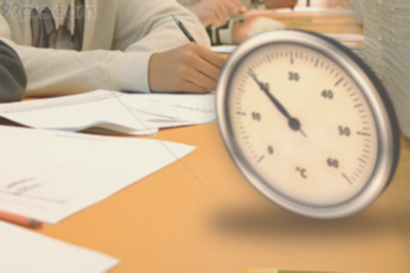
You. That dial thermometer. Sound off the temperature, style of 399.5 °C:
20 °C
